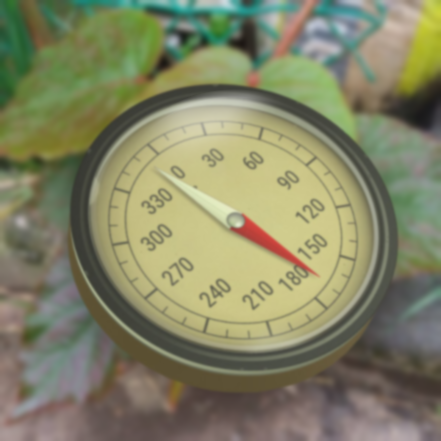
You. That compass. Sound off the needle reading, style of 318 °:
170 °
